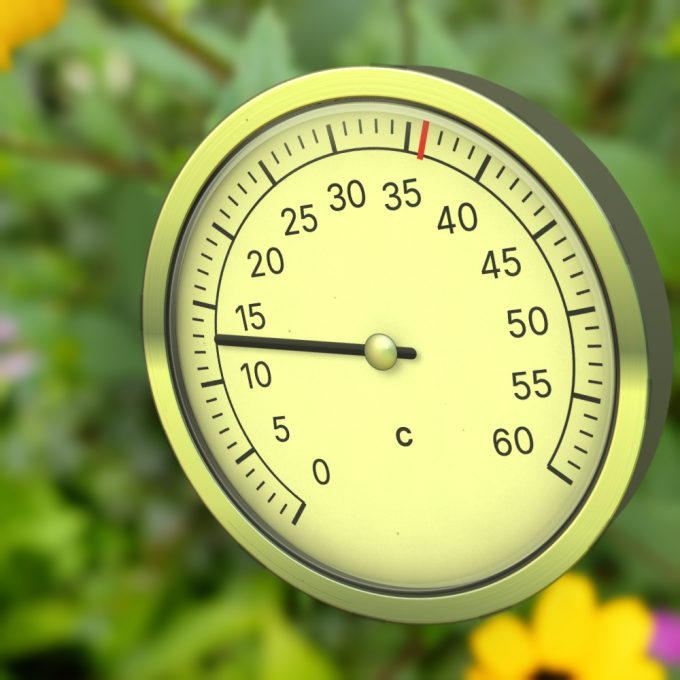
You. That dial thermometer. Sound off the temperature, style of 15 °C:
13 °C
